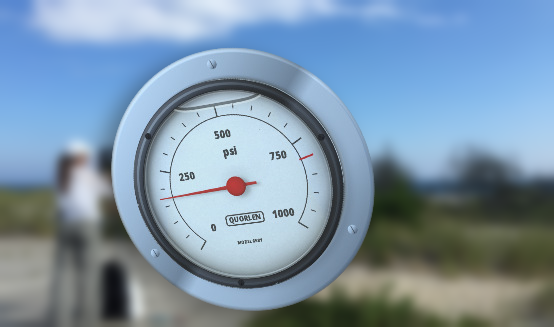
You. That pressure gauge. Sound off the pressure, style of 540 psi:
175 psi
